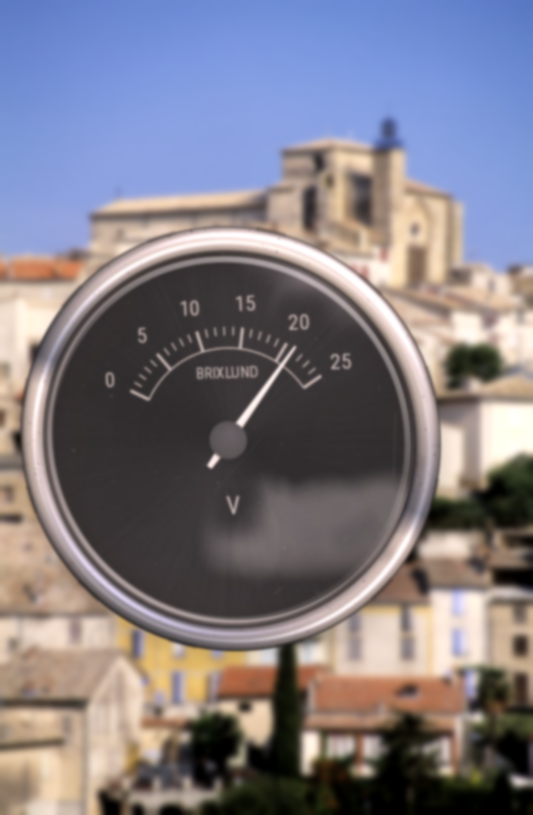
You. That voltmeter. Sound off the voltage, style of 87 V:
21 V
